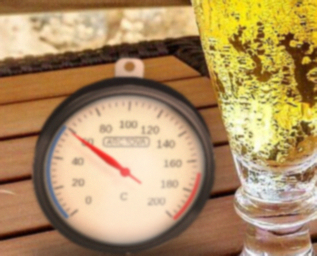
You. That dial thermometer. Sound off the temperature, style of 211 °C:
60 °C
